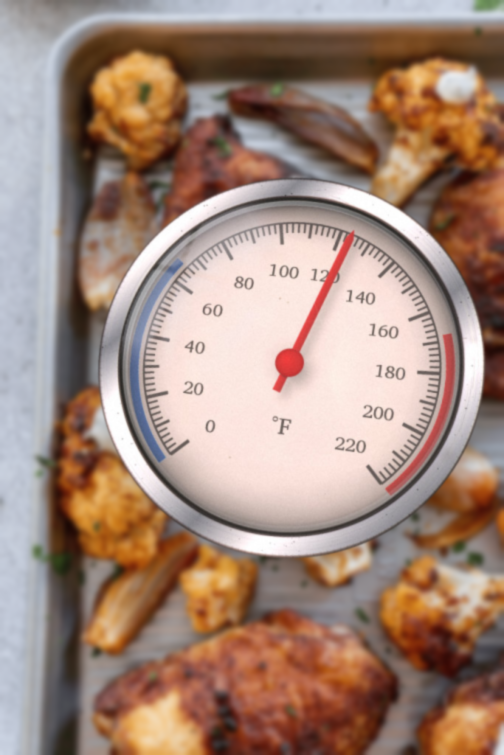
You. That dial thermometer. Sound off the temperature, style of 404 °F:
124 °F
